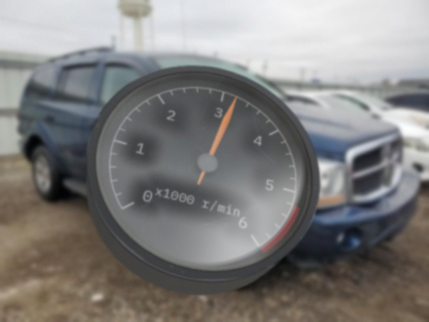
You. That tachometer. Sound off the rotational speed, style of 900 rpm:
3200 rpm
